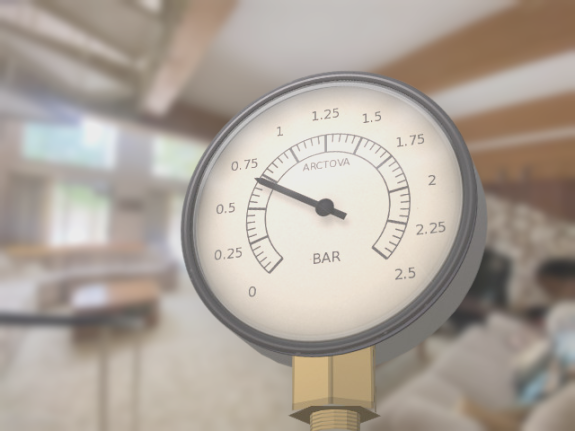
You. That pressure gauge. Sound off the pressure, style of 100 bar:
0.7 bar
